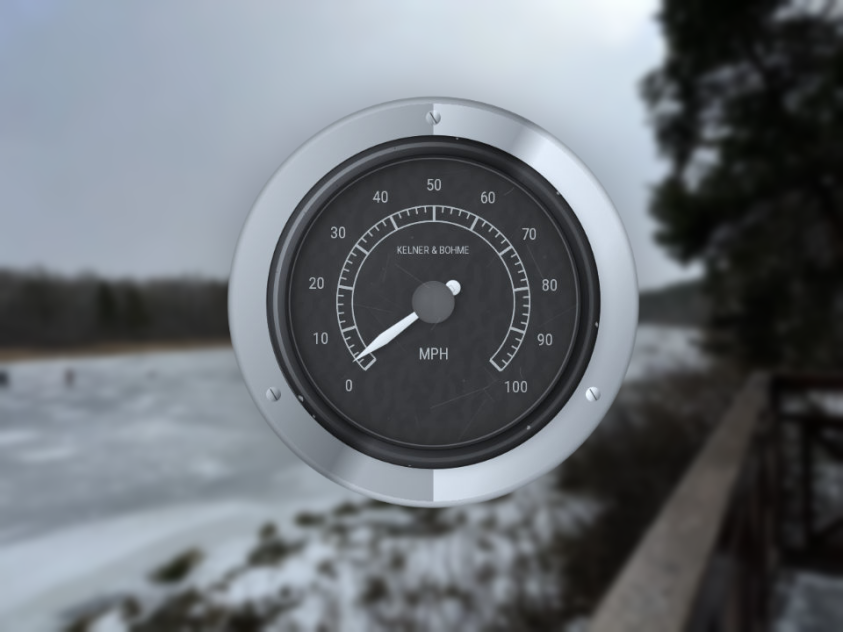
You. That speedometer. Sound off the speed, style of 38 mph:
3 mph
